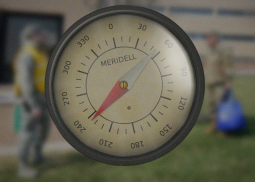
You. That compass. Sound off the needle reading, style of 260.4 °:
235 °
